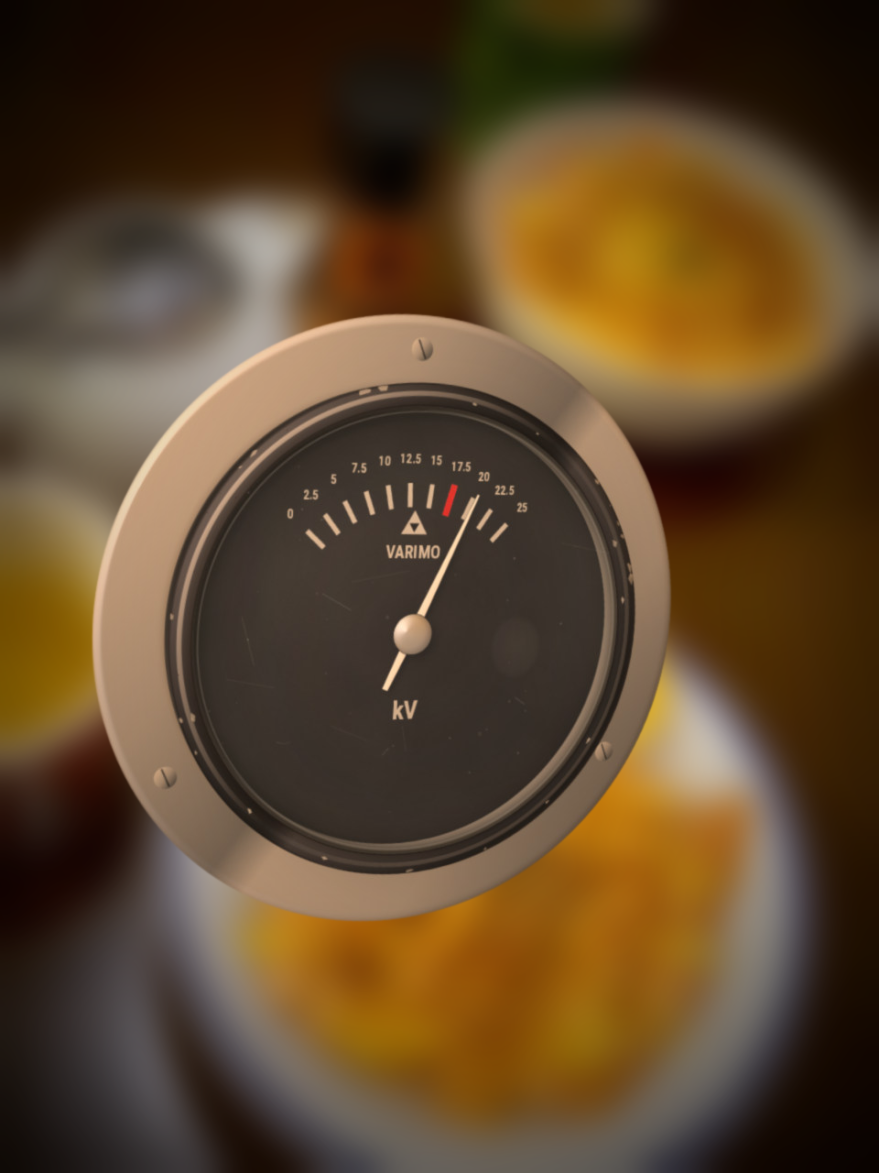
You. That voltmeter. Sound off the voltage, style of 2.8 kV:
20 kV
